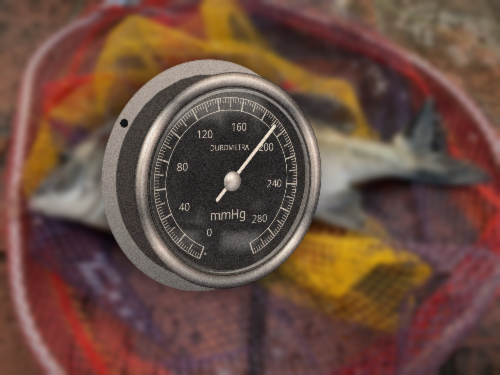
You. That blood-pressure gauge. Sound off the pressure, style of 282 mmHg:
190 mmHg
